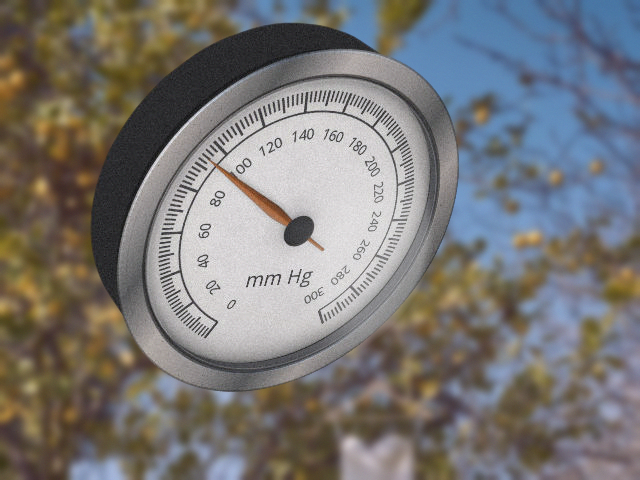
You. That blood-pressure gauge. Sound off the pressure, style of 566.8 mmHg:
94 mmHg
